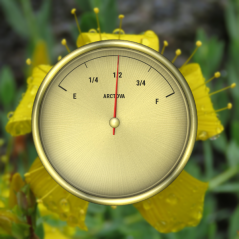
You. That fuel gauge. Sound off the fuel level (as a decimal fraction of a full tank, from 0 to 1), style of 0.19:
0.5
